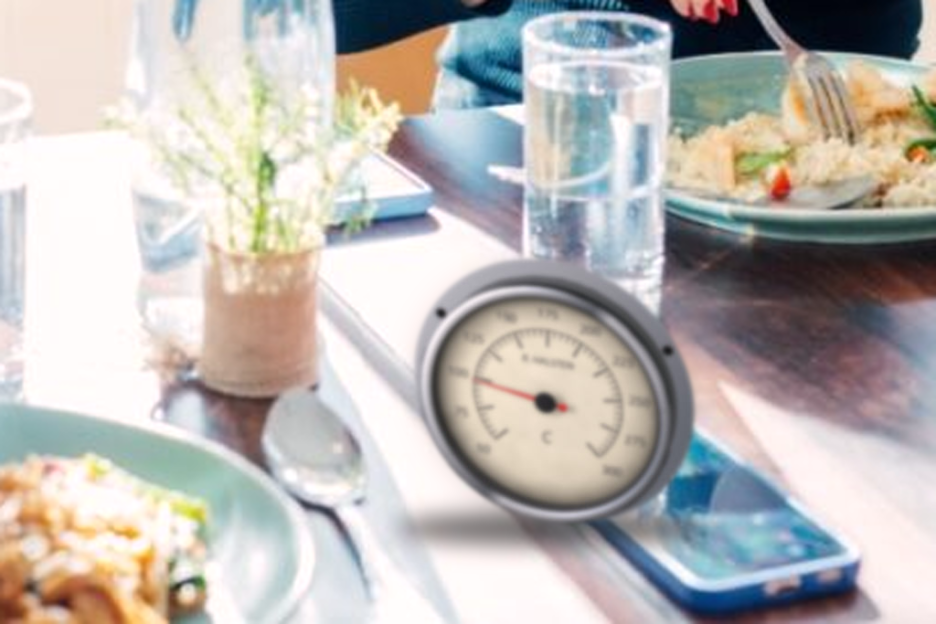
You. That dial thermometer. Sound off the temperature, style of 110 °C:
100 °C
